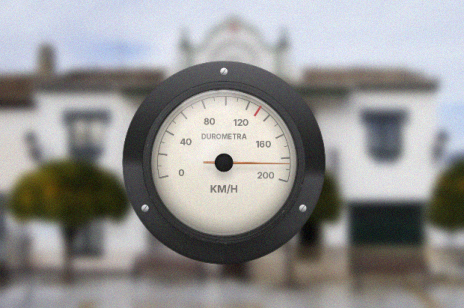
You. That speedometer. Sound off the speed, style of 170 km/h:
185 km/h
